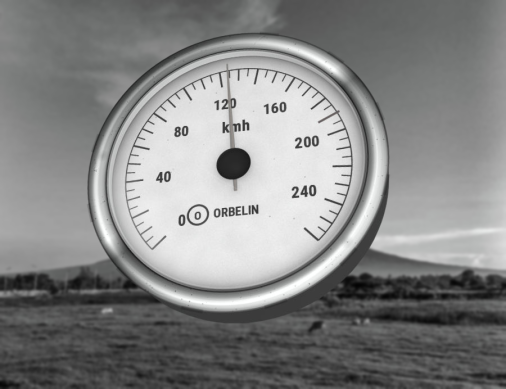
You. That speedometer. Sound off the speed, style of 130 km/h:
125 km/h
